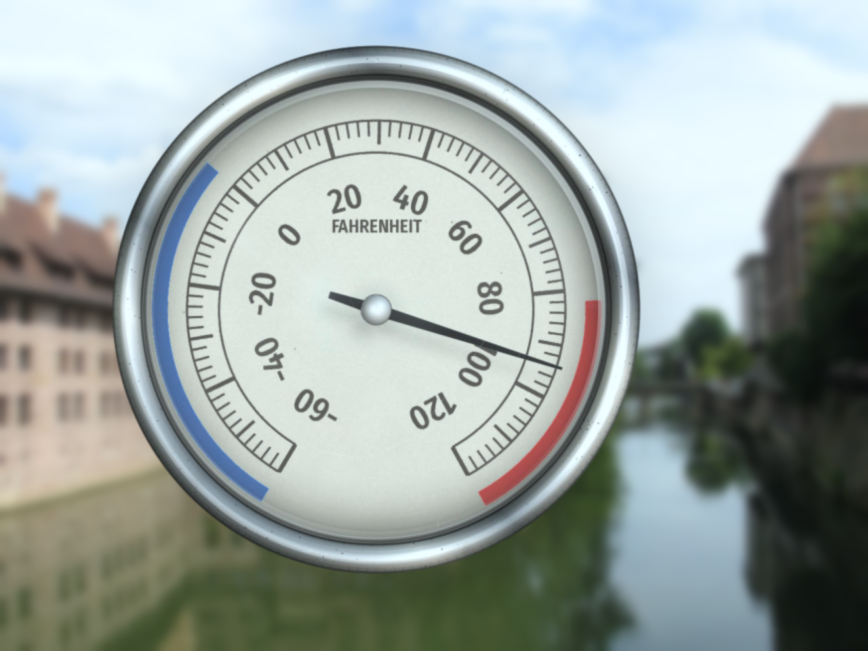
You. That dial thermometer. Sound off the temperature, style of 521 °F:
94 °F
